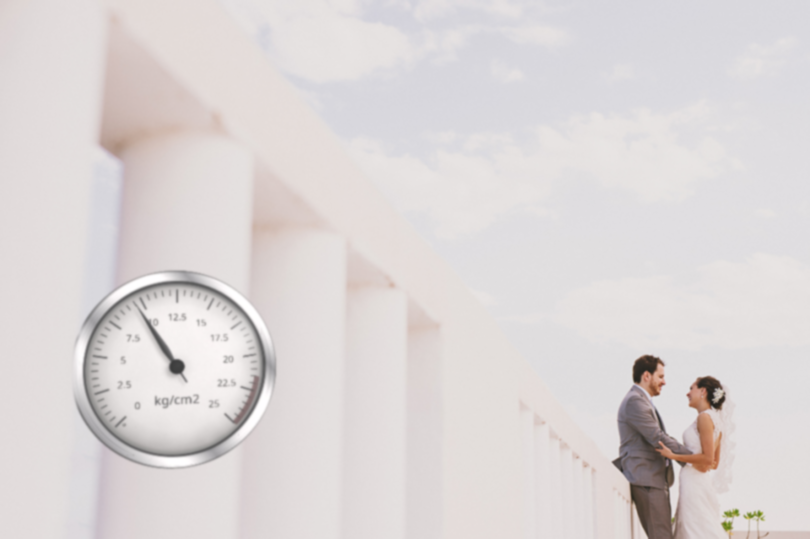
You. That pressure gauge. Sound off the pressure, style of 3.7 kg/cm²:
9.5 kg/cm²
